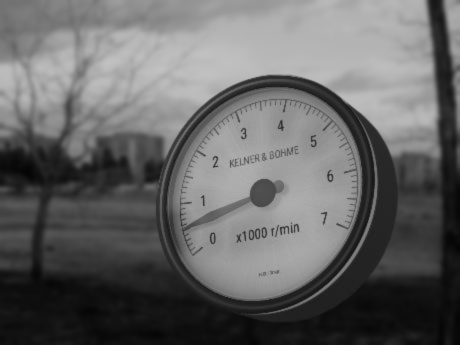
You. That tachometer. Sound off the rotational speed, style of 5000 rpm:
500 rpm
